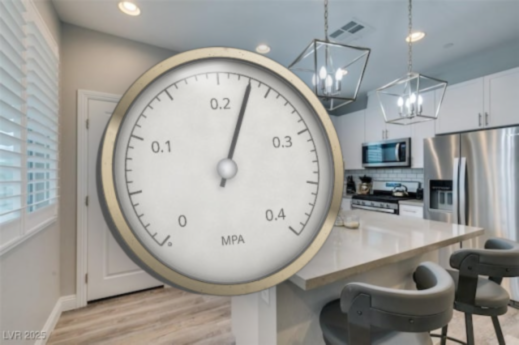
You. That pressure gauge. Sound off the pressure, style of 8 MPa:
0.23 MPa
